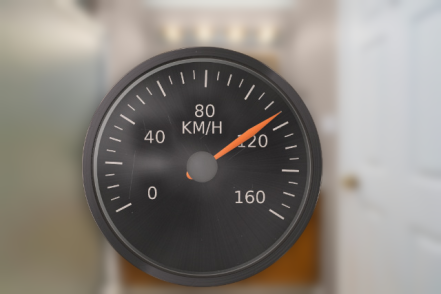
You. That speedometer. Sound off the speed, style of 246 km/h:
115 km/h
